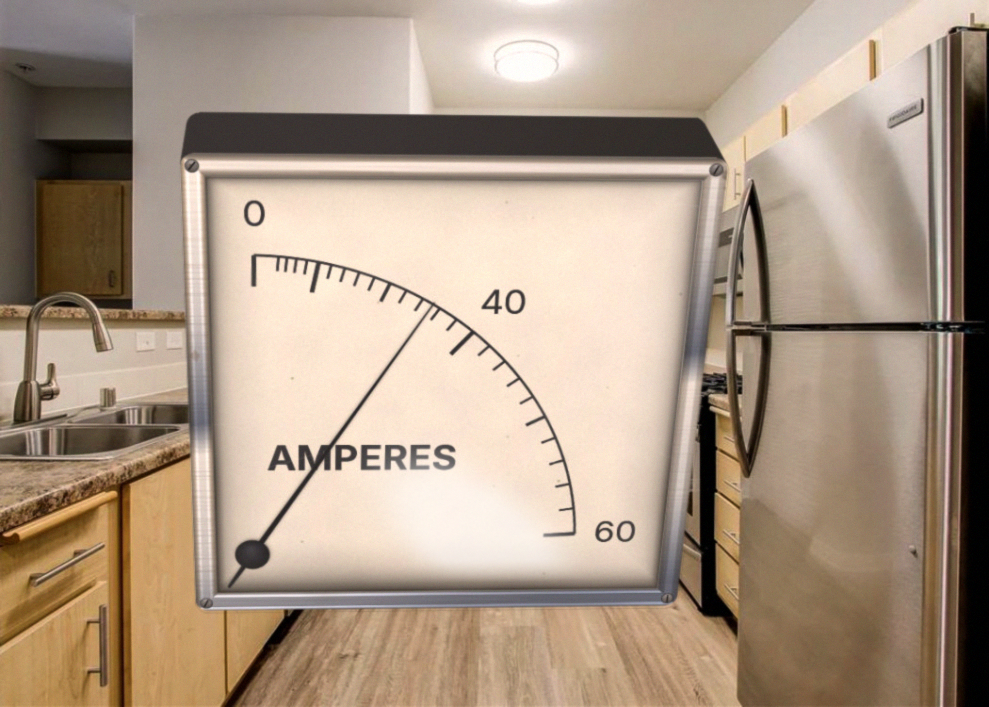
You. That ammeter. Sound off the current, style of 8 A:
35 A
